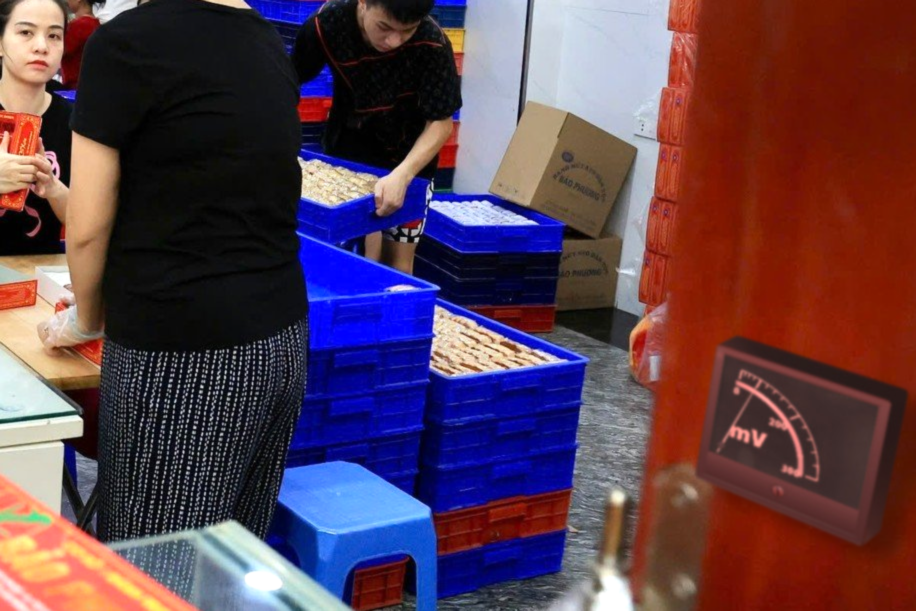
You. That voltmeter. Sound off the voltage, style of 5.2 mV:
100 mV
